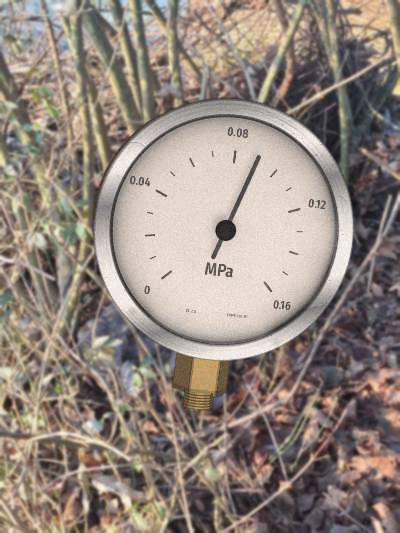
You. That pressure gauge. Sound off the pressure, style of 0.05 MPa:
0.09 MPa
